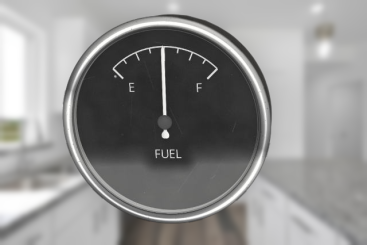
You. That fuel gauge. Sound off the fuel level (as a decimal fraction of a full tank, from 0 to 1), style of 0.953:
0.5
